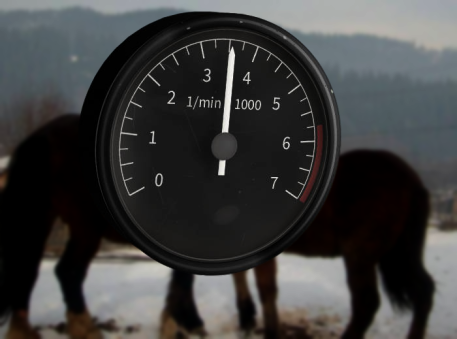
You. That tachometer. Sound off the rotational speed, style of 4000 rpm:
3500 rpm
